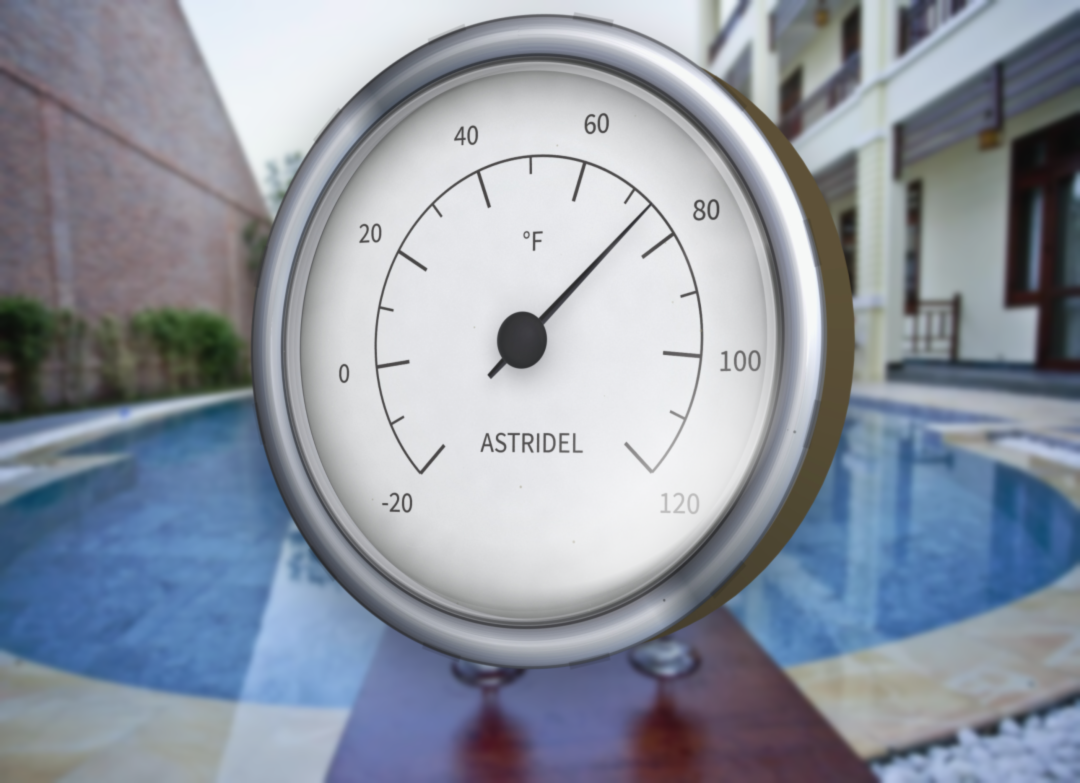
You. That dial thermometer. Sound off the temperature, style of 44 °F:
75 °F
